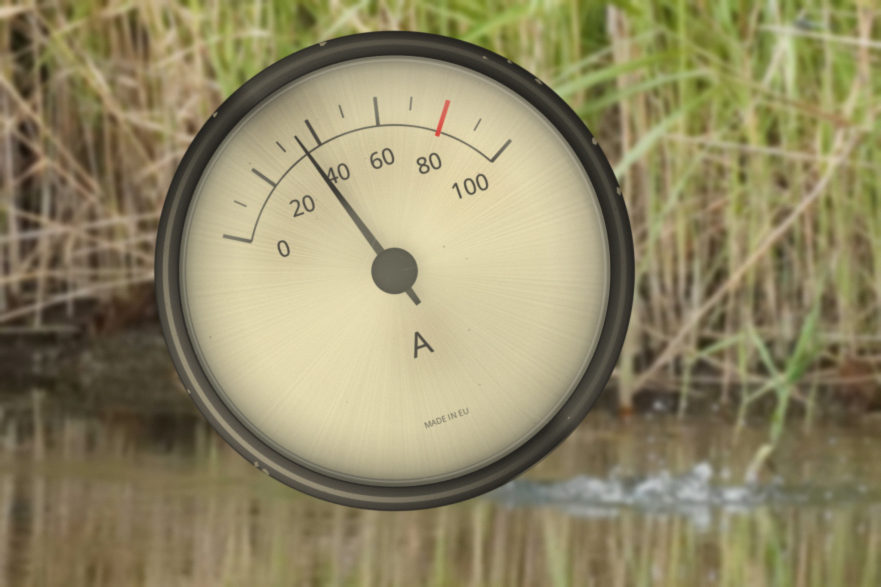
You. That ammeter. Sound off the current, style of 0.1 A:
35 A
